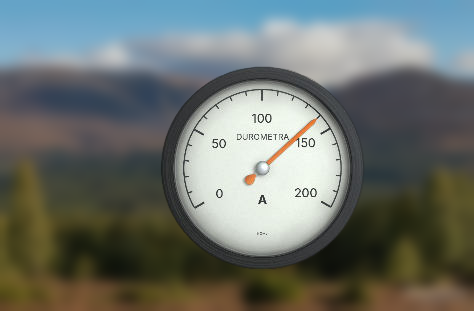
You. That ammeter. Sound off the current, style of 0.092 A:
140 A
